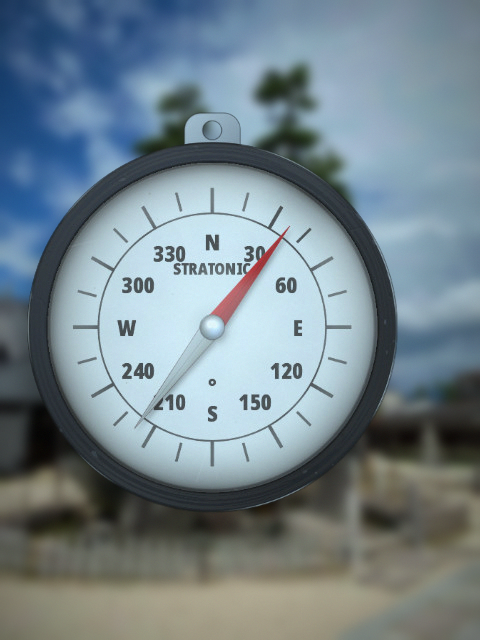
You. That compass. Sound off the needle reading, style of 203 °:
37.5 °
